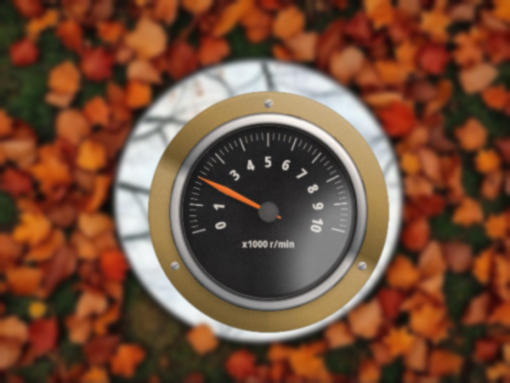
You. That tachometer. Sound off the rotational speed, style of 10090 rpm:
2000 rpm
